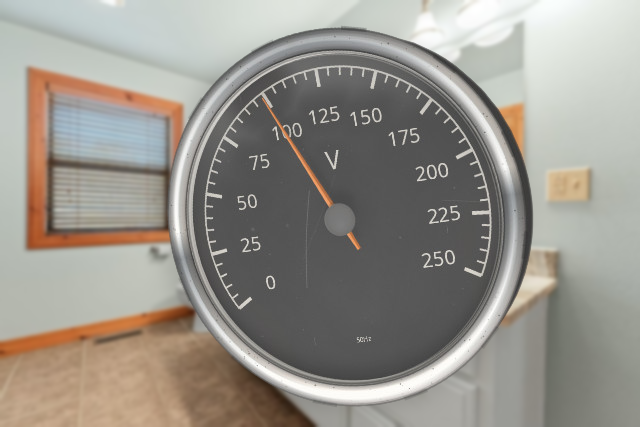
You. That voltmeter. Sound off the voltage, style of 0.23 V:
100 V
